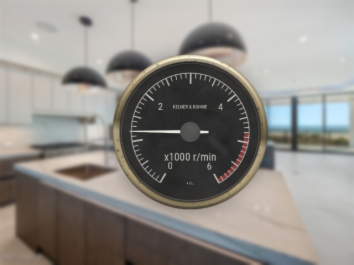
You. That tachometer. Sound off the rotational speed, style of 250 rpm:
1200 rpm
